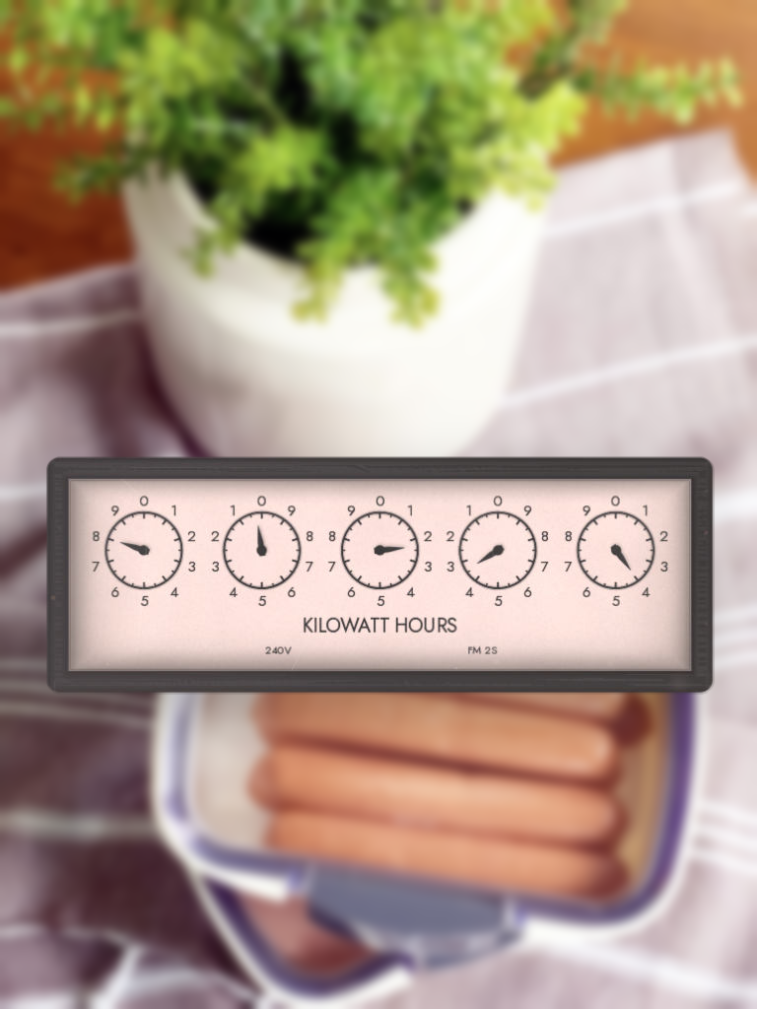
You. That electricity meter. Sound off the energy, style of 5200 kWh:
80234 kWh
